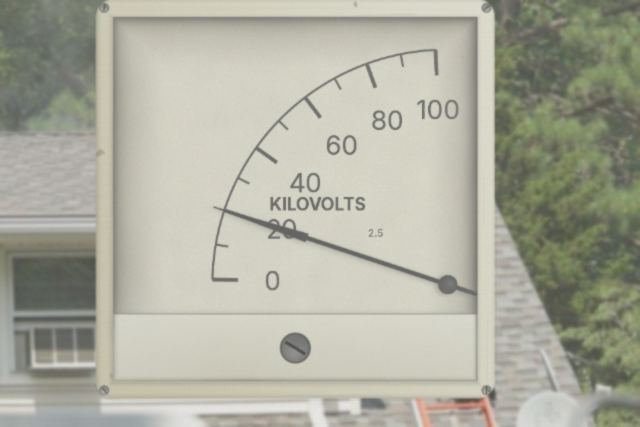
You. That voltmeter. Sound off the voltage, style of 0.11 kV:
20 kV
